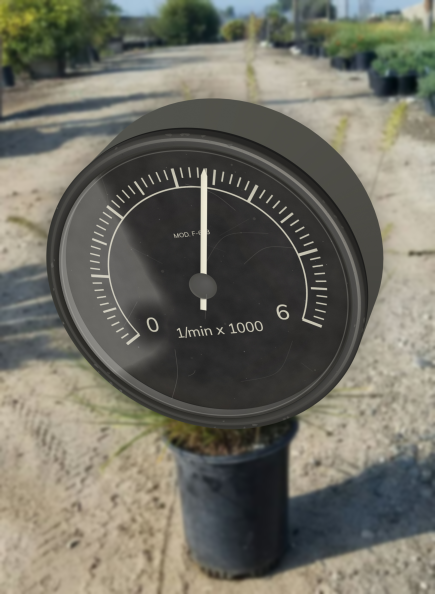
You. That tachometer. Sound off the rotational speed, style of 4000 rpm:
3400 rpm
